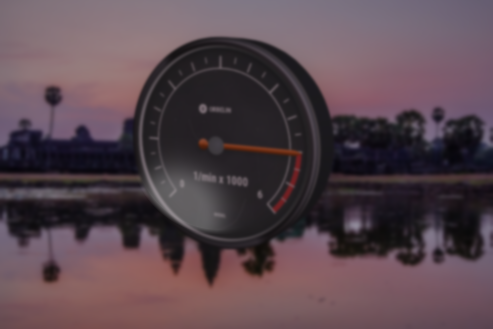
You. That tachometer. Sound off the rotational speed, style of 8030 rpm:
5000 rpm
